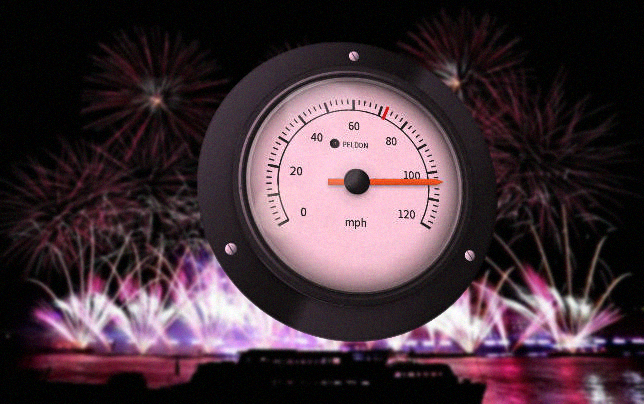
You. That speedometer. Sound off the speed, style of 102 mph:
104 mph
